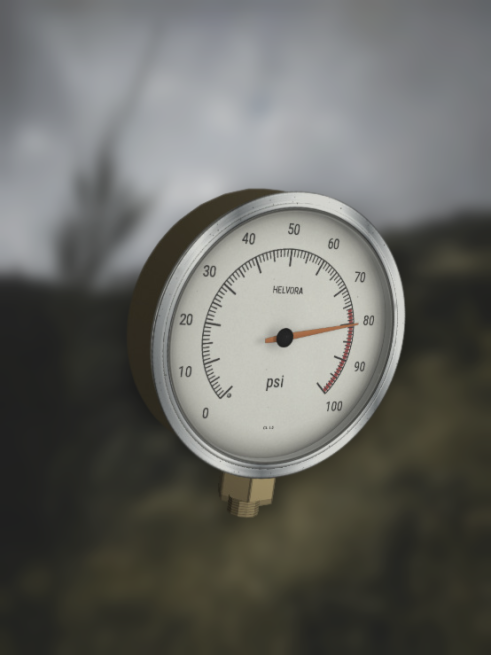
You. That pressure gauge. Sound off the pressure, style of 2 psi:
80 psi
